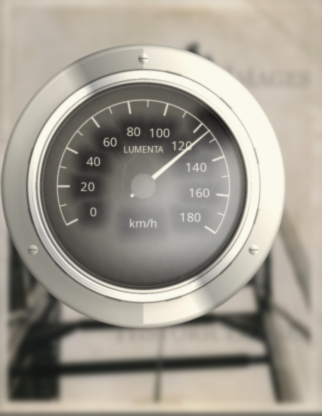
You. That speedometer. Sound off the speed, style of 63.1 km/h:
125 km/h
